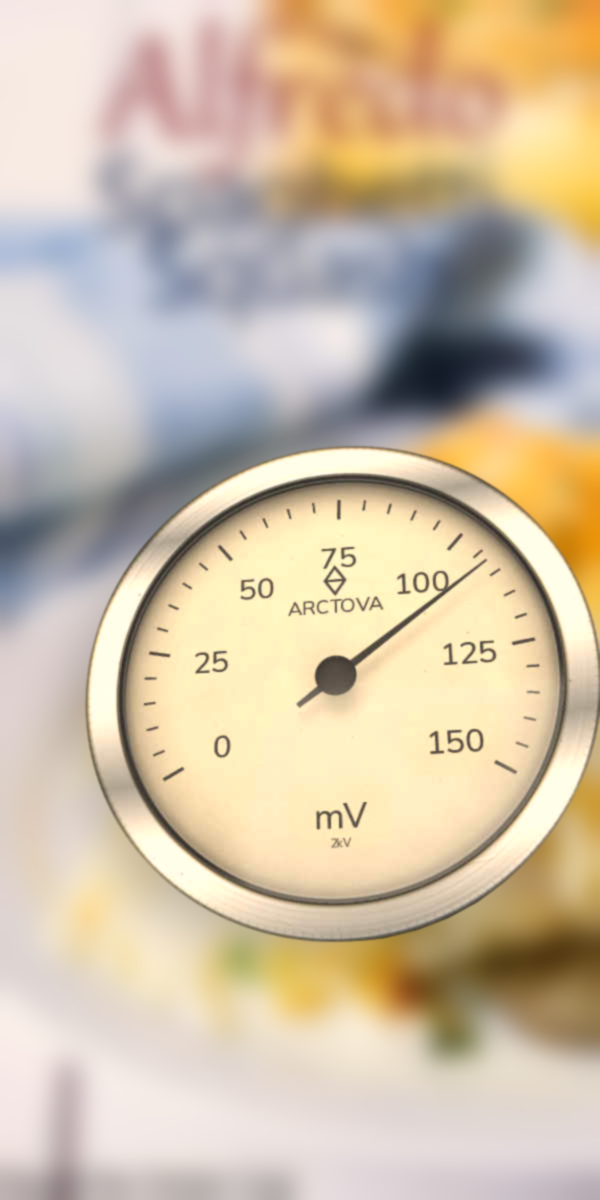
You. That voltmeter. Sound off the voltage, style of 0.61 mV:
107.5 mV
